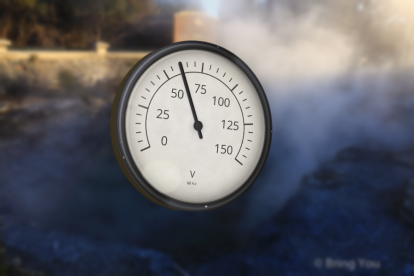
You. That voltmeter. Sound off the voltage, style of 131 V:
60 V
